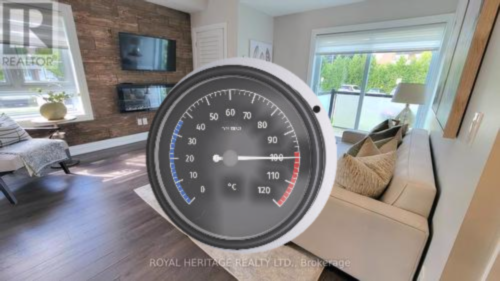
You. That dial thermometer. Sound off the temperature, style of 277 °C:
100 °C
